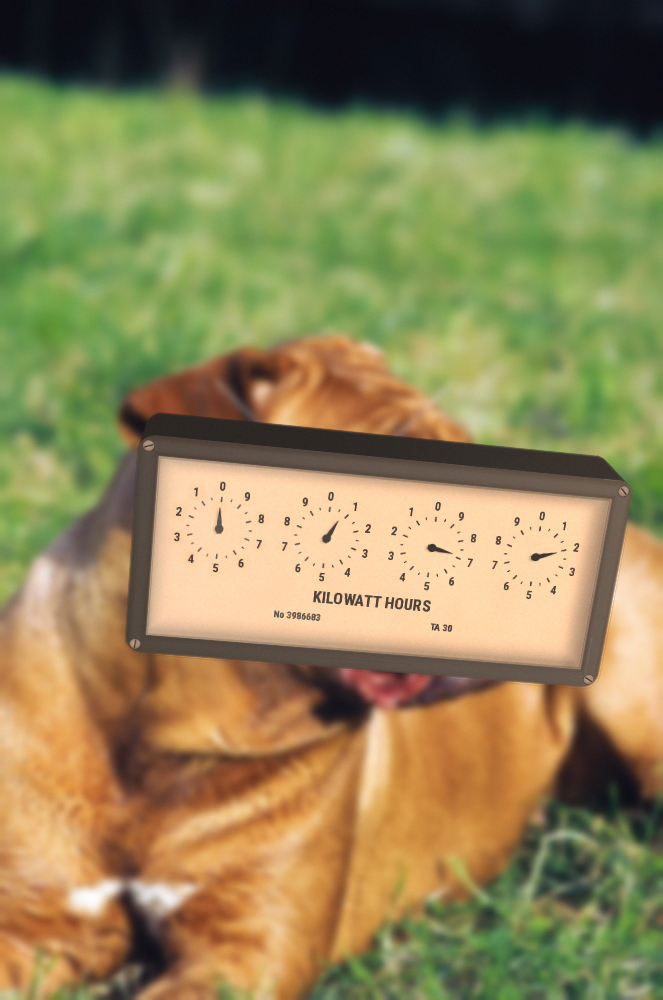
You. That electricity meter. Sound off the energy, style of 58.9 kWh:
72 kWh
